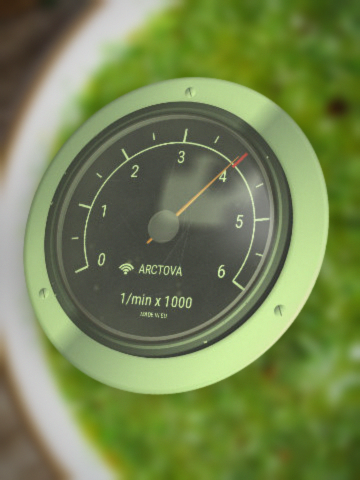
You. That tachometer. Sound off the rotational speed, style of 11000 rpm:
4000 rpm
